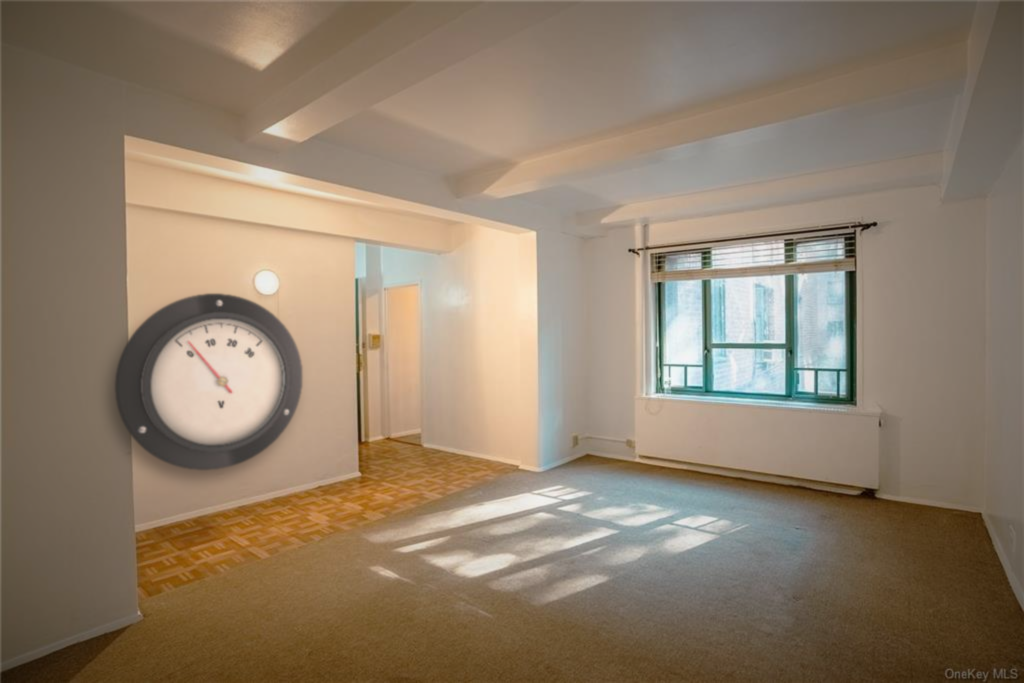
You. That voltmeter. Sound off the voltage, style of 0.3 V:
2.5 V
